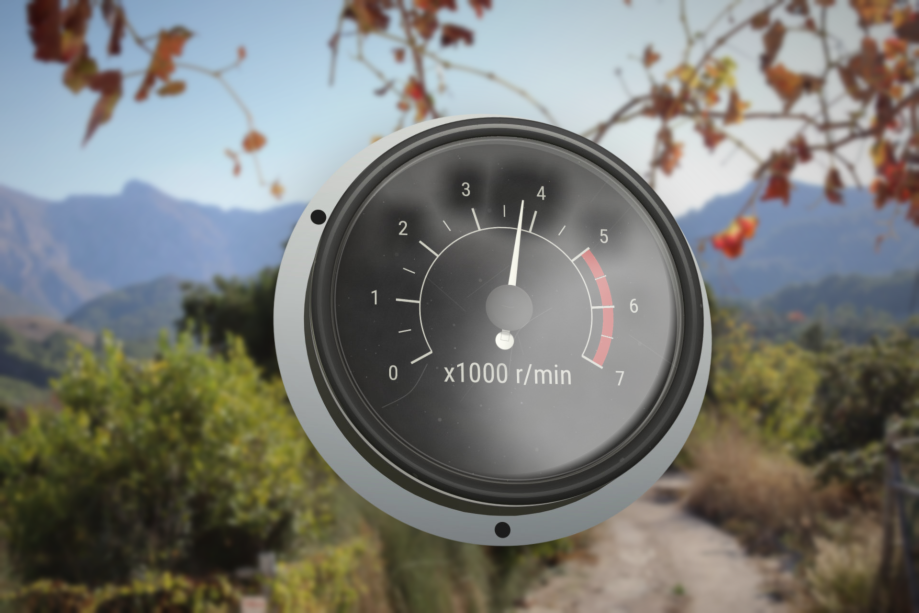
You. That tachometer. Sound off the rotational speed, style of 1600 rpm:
3750 rpm
